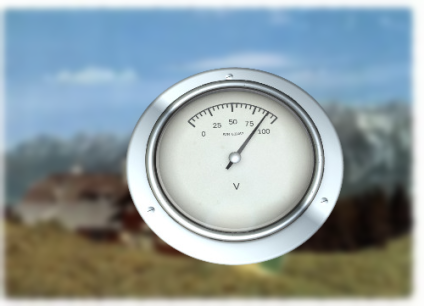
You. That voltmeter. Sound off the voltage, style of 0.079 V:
90 V
